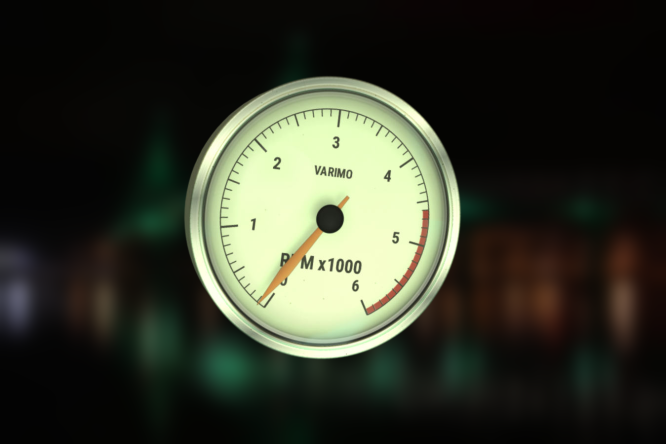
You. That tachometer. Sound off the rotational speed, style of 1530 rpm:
100 rpm
